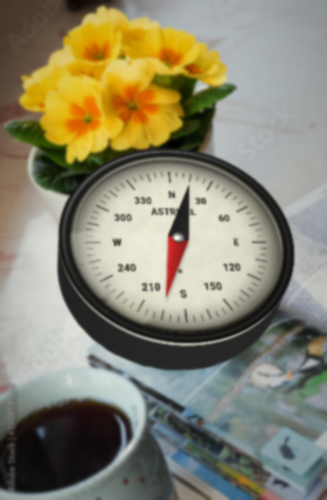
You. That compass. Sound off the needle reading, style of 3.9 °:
195 °
